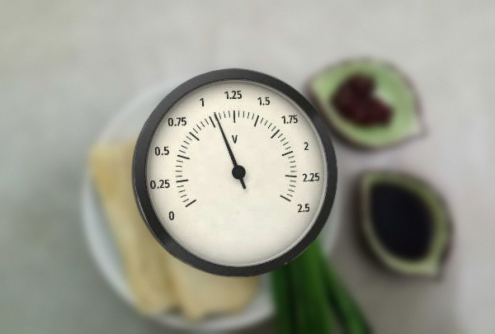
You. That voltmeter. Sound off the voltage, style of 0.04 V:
1.05 V
